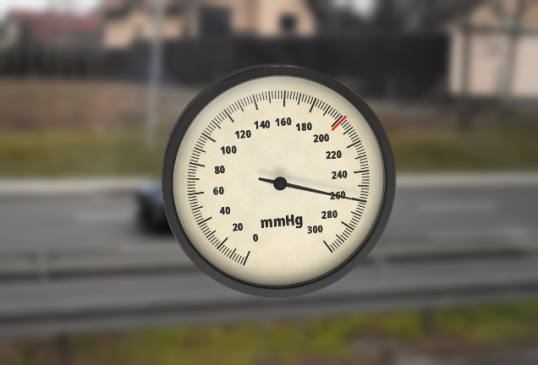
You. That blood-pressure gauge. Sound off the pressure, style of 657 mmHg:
260 mmHg
